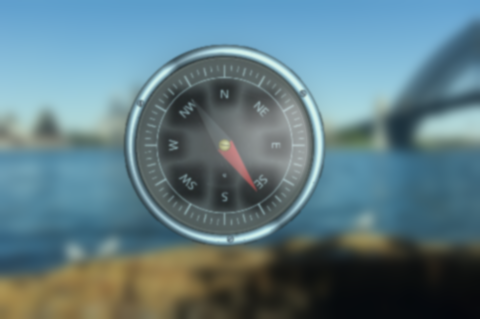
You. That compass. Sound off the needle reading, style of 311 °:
145 °
